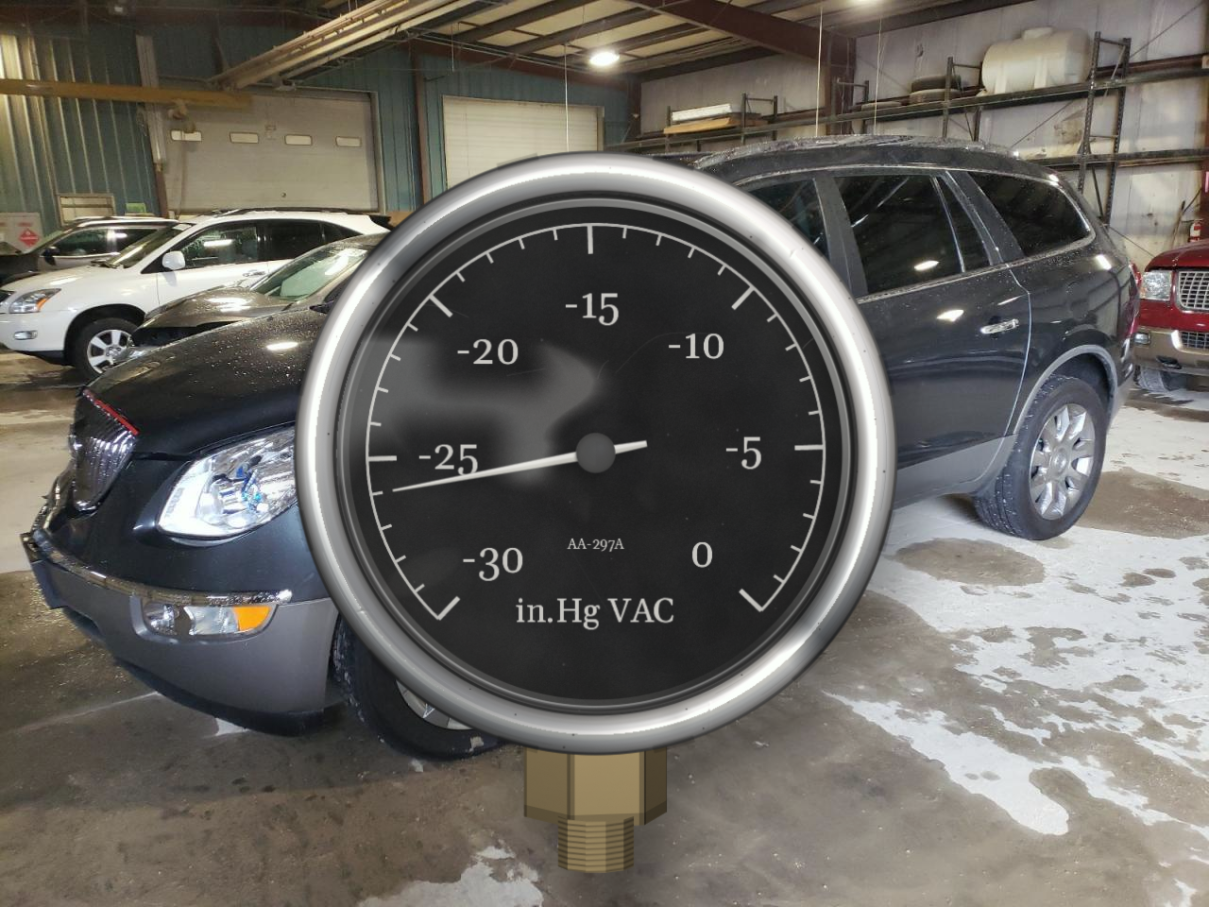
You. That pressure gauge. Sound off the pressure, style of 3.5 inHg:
-26 inHg
